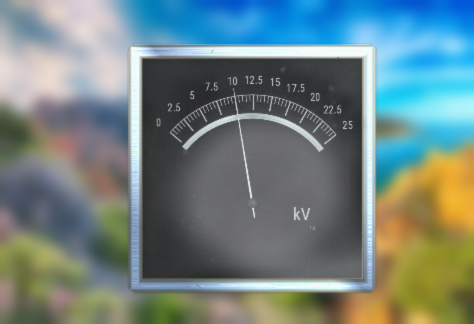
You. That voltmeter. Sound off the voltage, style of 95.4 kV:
10 kV
